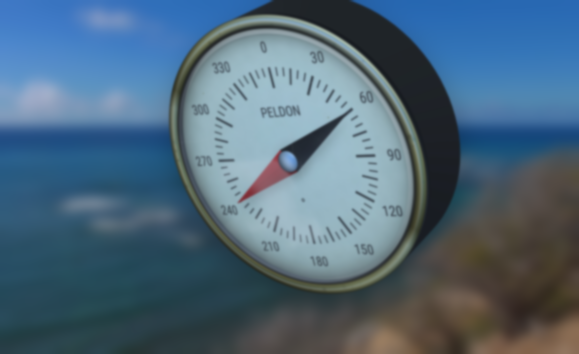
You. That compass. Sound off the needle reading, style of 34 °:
240 °
